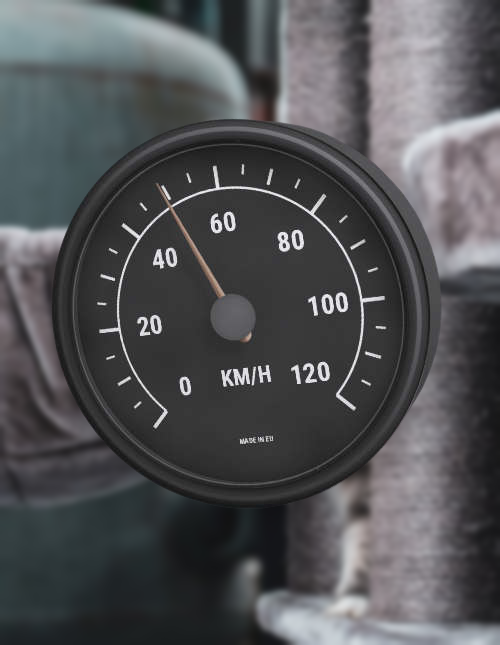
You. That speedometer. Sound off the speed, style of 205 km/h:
50 km/h
